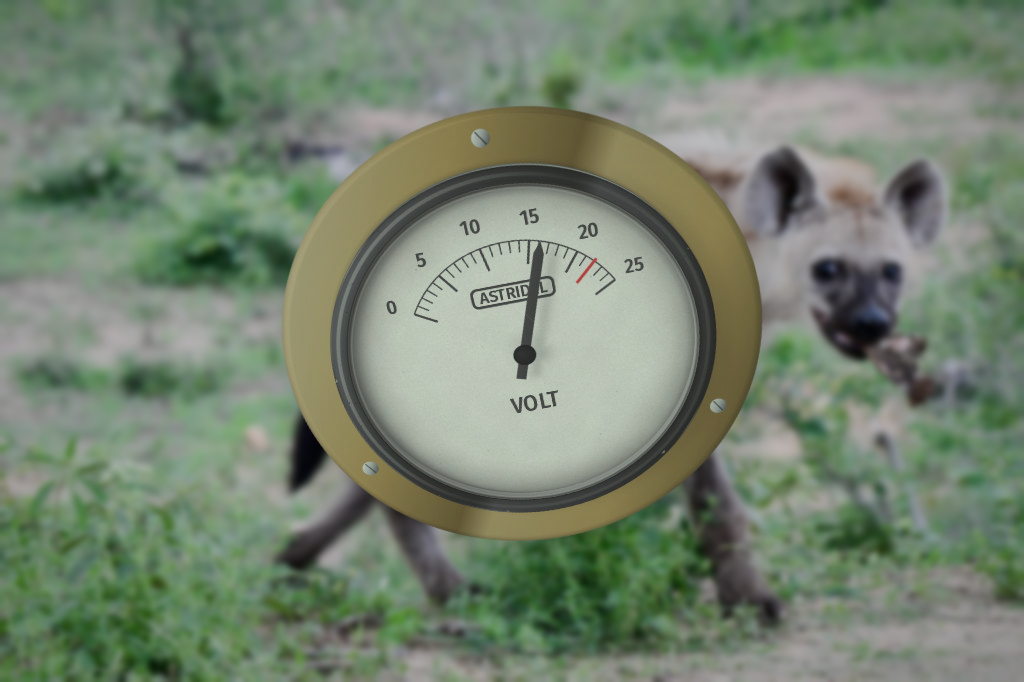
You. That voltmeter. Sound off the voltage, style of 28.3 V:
16 V
